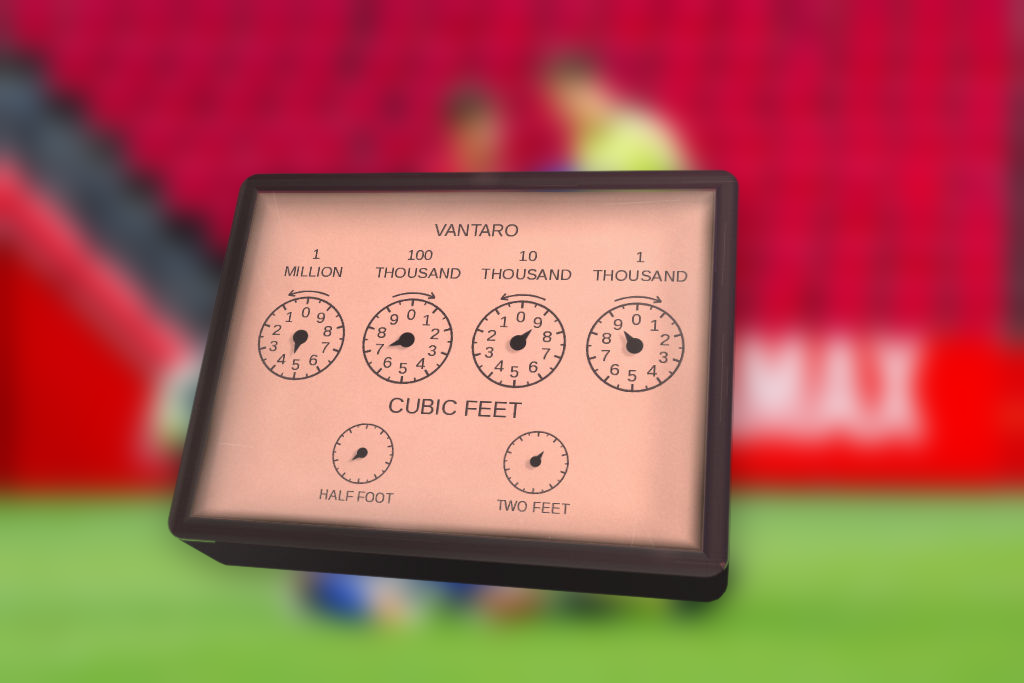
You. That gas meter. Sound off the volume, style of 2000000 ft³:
468900 ft³
